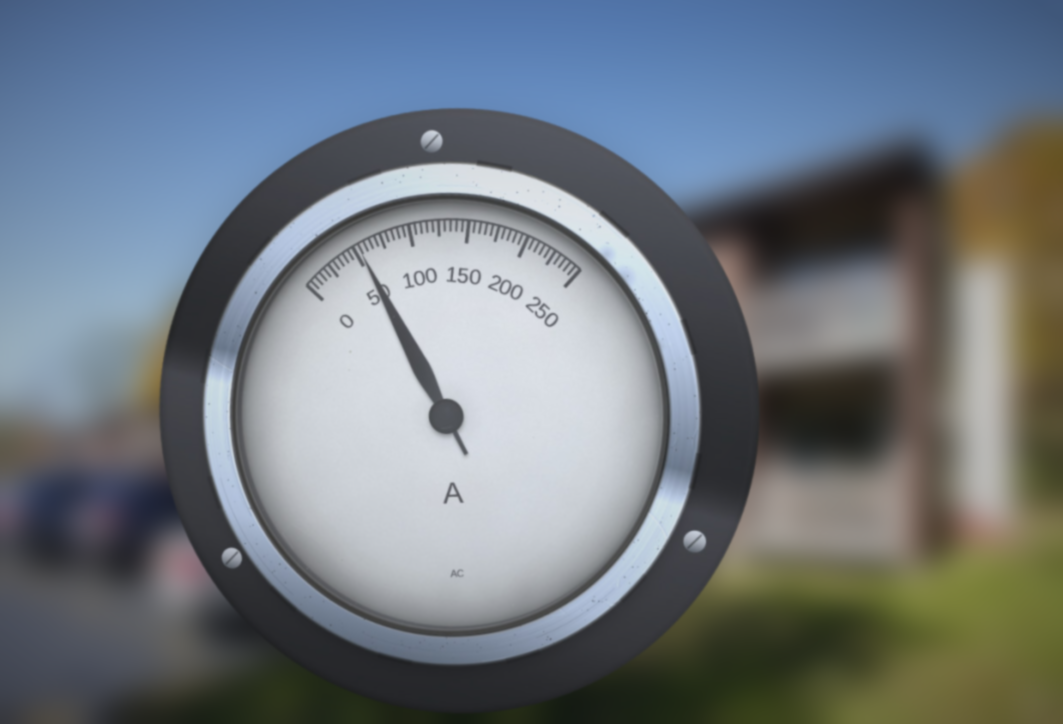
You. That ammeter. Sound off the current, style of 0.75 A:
55 A
